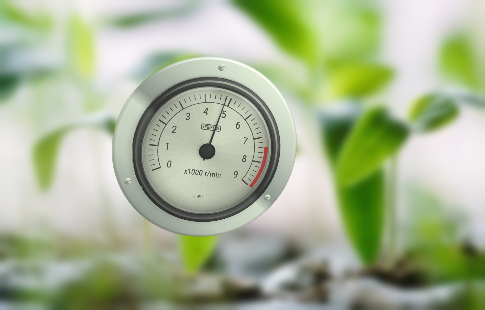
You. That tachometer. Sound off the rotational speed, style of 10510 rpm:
4800 rpm
